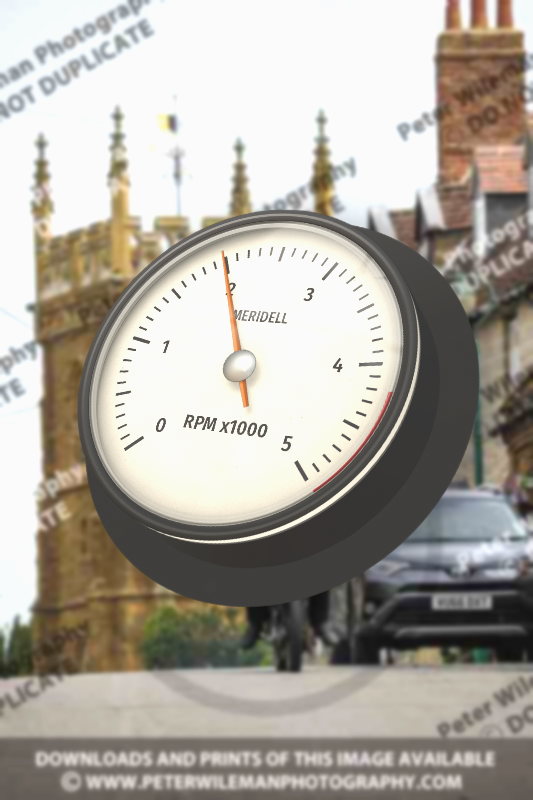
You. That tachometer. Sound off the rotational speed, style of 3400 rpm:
2000 rpm
